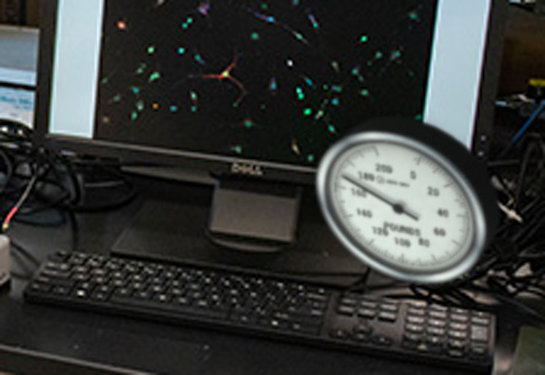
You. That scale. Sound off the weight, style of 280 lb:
170 lb
